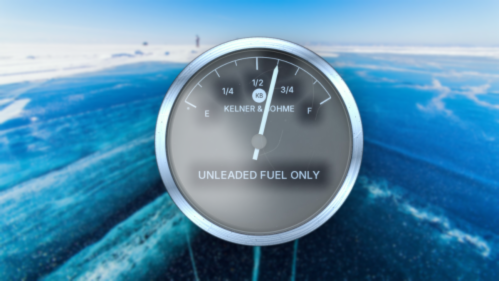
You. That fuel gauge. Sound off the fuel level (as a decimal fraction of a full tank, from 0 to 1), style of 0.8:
0.625
